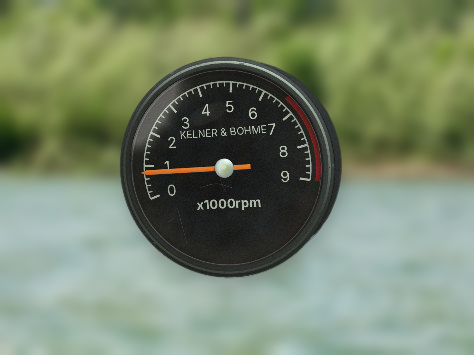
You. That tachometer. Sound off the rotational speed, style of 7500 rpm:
800 rpm
